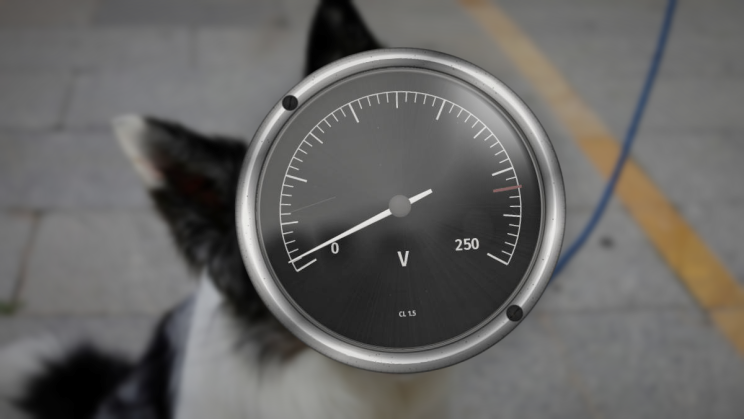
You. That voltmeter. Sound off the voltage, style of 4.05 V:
5 V
